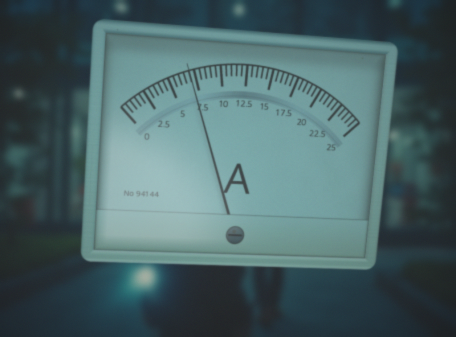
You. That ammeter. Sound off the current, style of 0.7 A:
7 A
